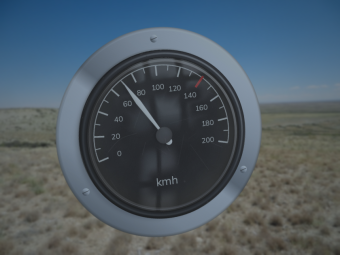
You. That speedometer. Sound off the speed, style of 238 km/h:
70 km/h
